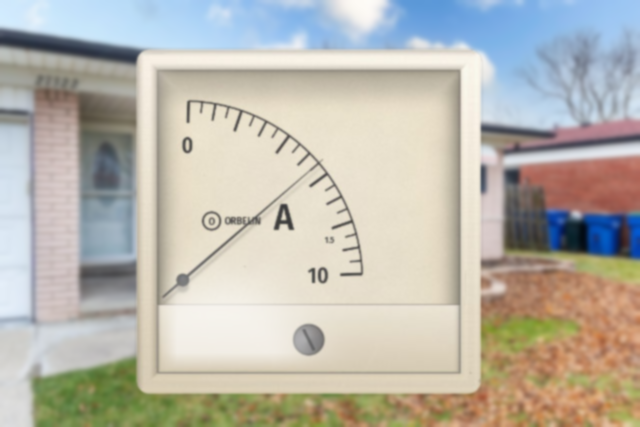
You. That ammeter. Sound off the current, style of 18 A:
5.5 A
